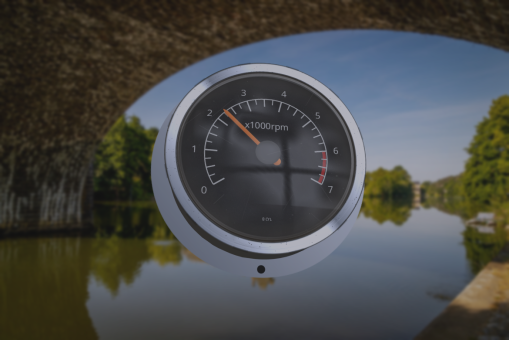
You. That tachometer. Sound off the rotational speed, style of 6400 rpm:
2250 rpm
